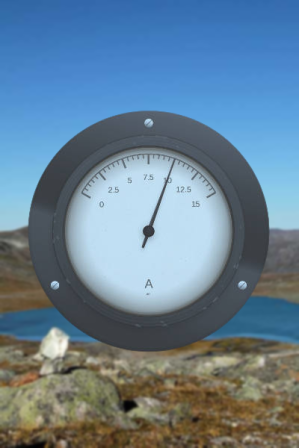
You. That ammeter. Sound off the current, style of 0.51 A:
10 A
